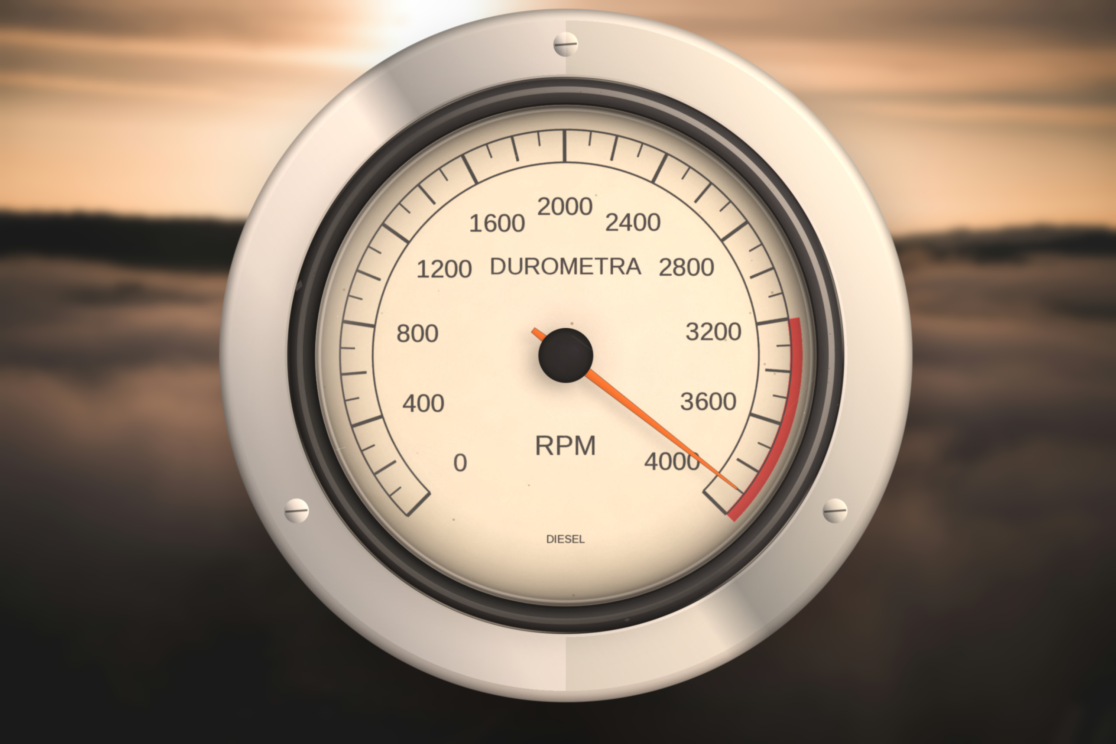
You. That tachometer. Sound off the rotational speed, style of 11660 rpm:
3900 rpm
